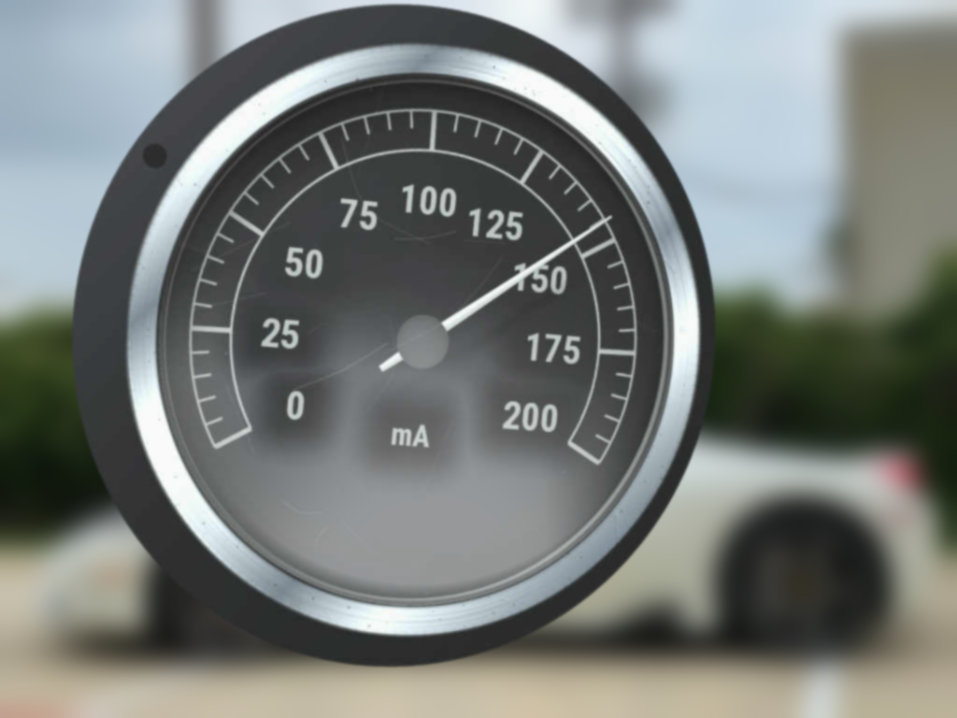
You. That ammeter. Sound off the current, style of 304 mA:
145 mA
